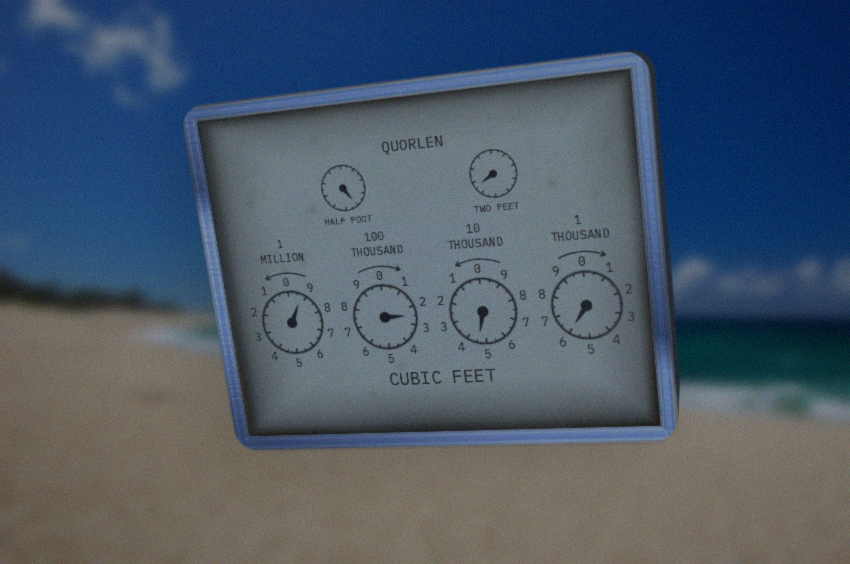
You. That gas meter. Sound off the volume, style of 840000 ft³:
924600 ft³
